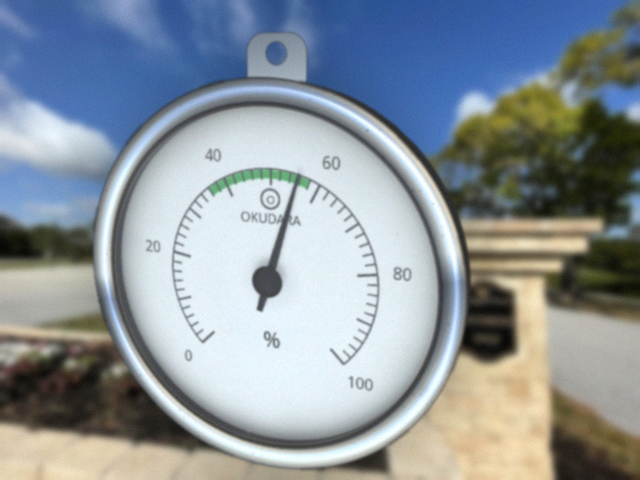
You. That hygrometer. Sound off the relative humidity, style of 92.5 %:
56 %
